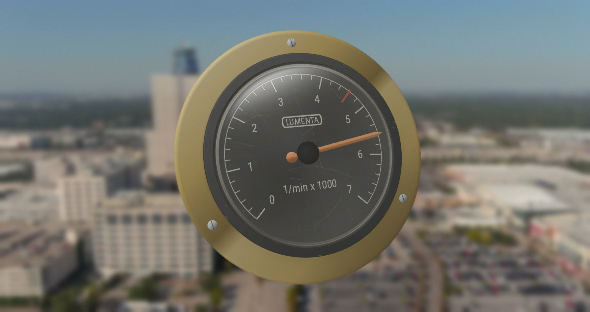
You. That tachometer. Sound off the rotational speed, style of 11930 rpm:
5600 rpm
